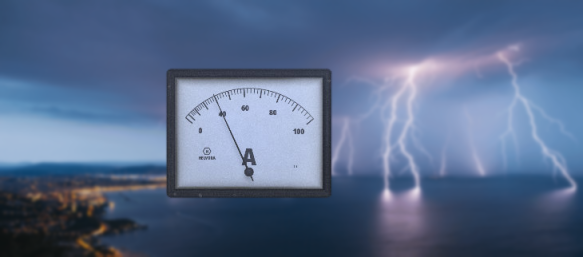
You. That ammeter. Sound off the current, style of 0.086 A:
40 A
